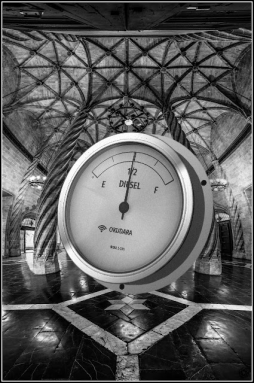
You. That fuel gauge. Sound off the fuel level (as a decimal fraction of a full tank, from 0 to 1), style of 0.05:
0.5
